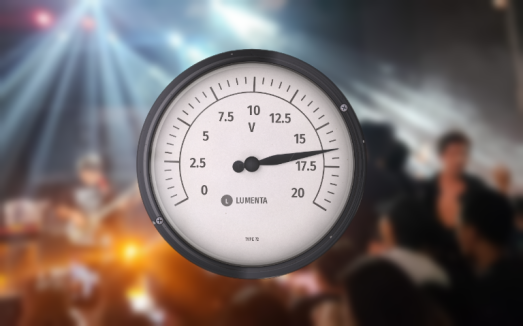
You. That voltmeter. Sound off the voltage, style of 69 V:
16.5 V
